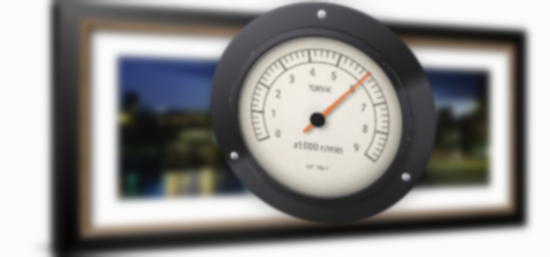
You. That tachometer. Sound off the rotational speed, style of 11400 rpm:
6000 rpm
